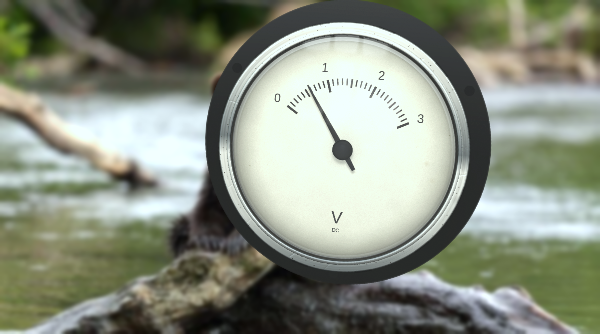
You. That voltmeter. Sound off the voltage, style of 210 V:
0.6 V
